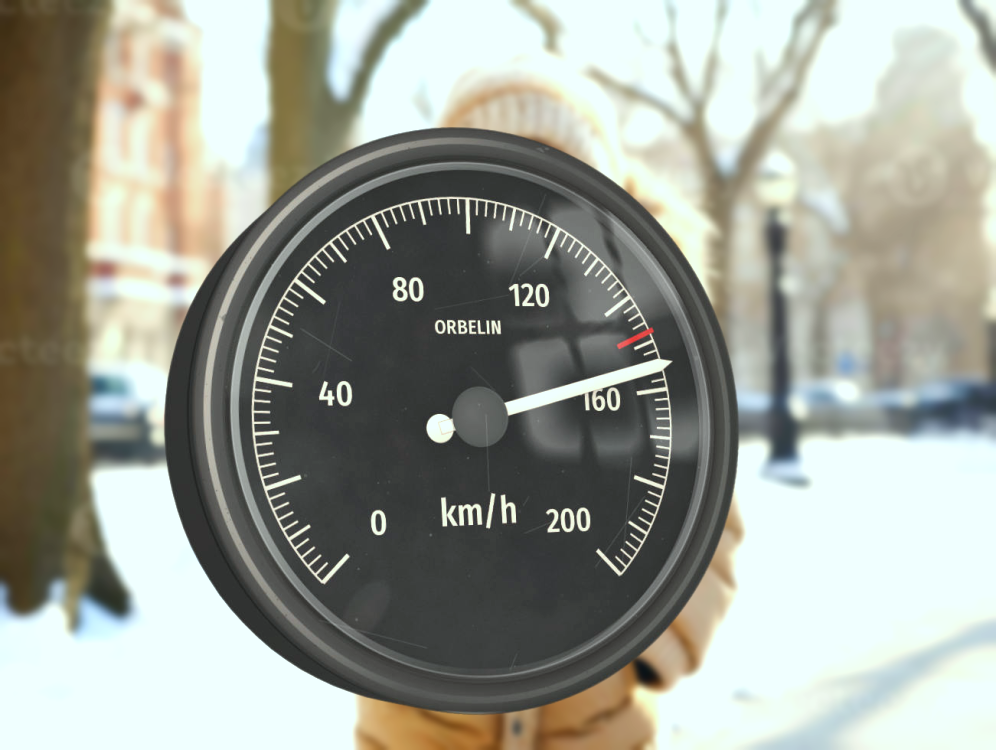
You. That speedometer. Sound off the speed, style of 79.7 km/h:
155 km/h
